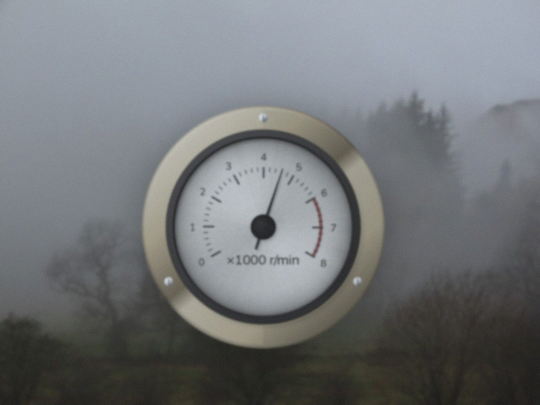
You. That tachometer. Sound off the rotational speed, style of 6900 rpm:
4600 rpm
